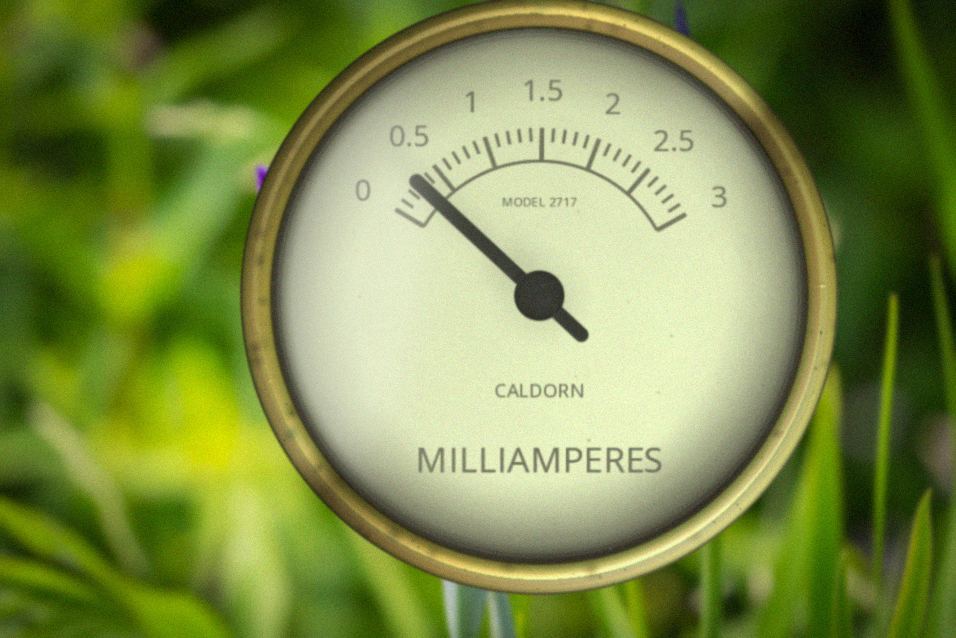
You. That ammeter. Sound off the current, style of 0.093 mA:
0.3 mA
